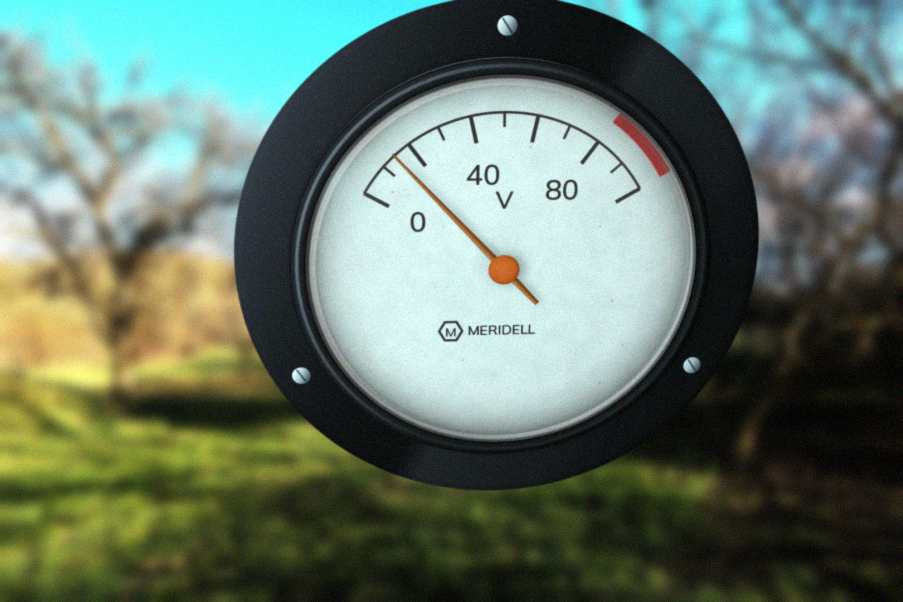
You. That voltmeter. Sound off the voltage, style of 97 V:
15 V
